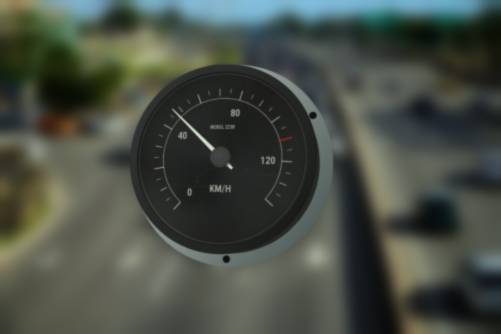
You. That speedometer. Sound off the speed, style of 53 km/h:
47.5 km/h
